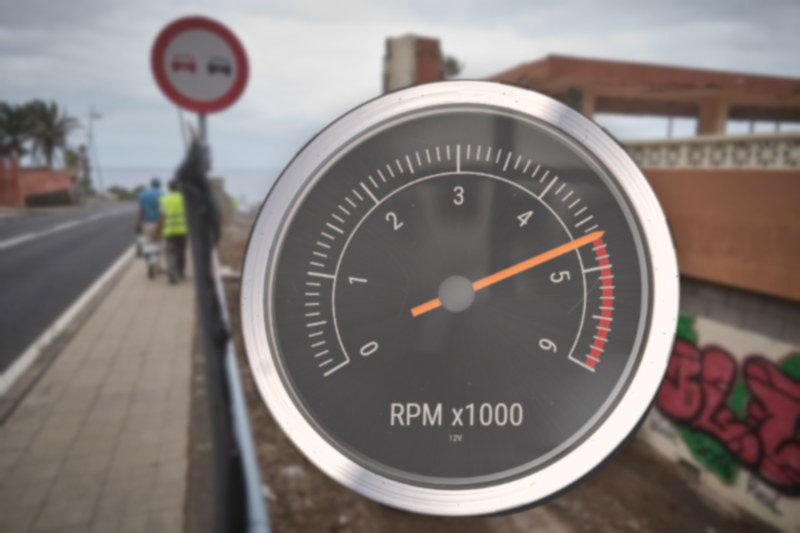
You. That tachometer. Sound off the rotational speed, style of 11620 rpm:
4700 rpm
